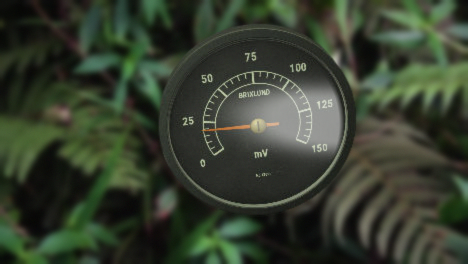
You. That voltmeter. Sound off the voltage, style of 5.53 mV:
20 mV
